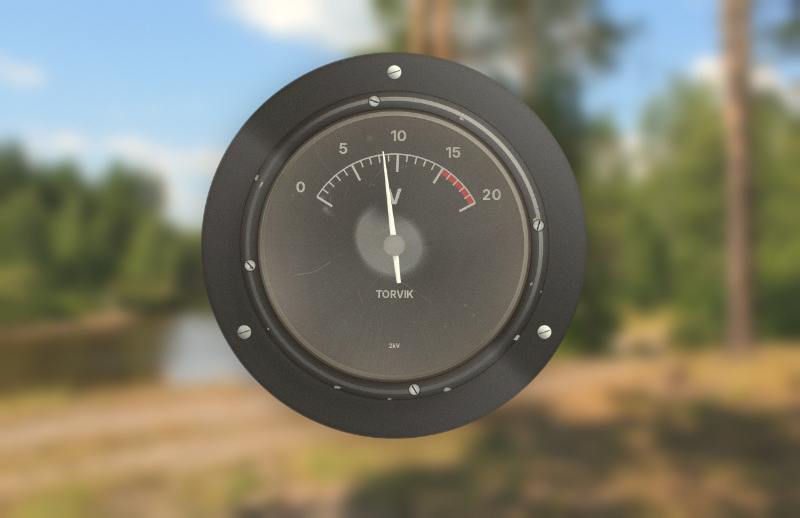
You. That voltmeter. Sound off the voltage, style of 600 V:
8.5 V
